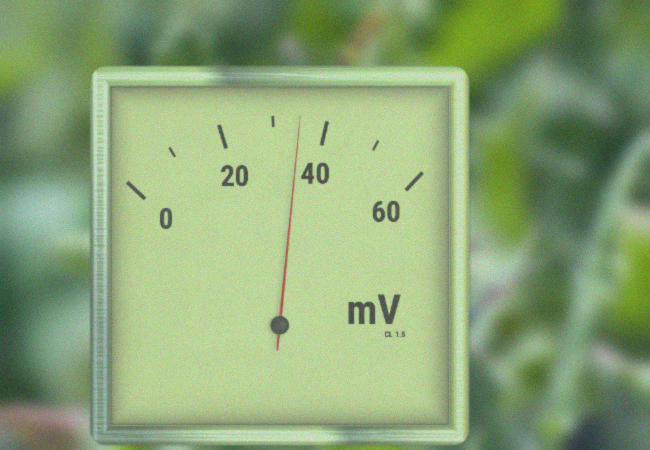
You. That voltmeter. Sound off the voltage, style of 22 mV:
35 mV
